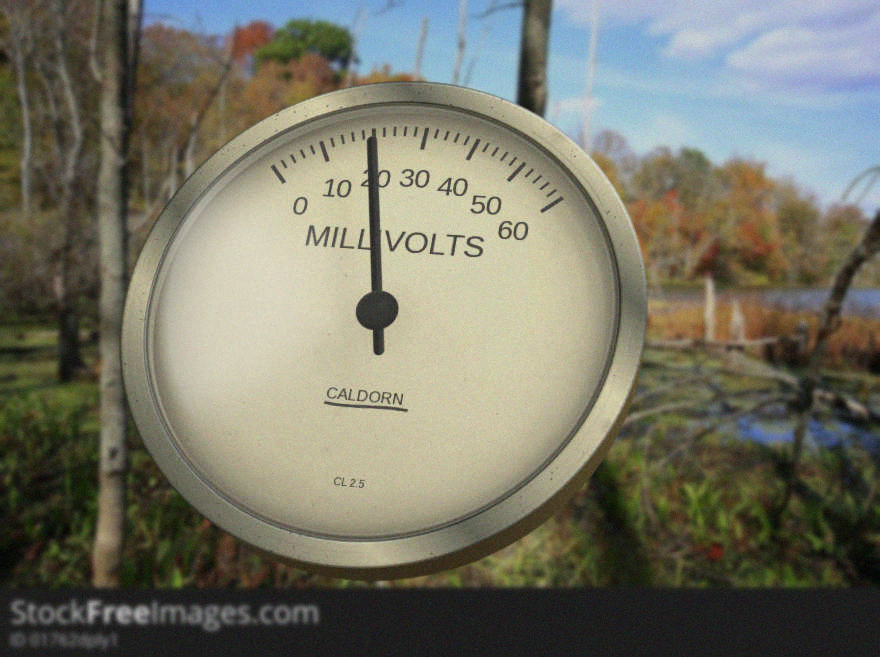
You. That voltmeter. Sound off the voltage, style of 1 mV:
20 mV
